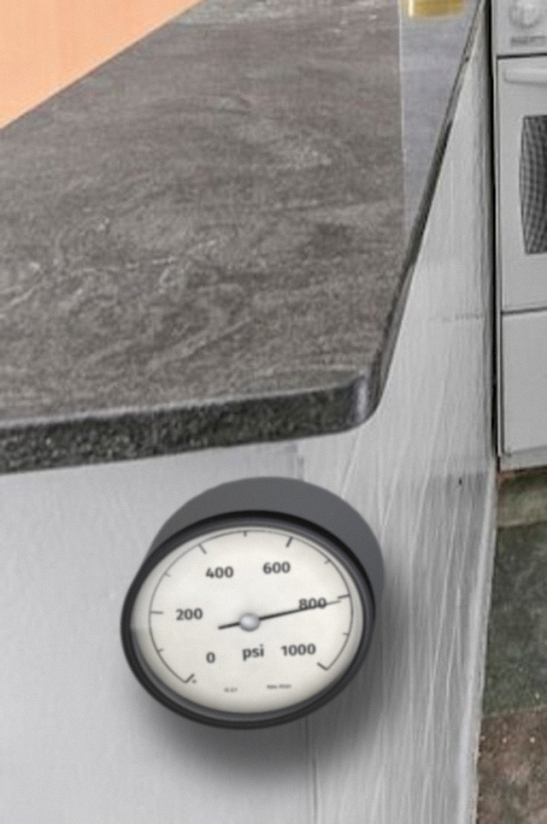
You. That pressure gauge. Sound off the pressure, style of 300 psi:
800 psi
